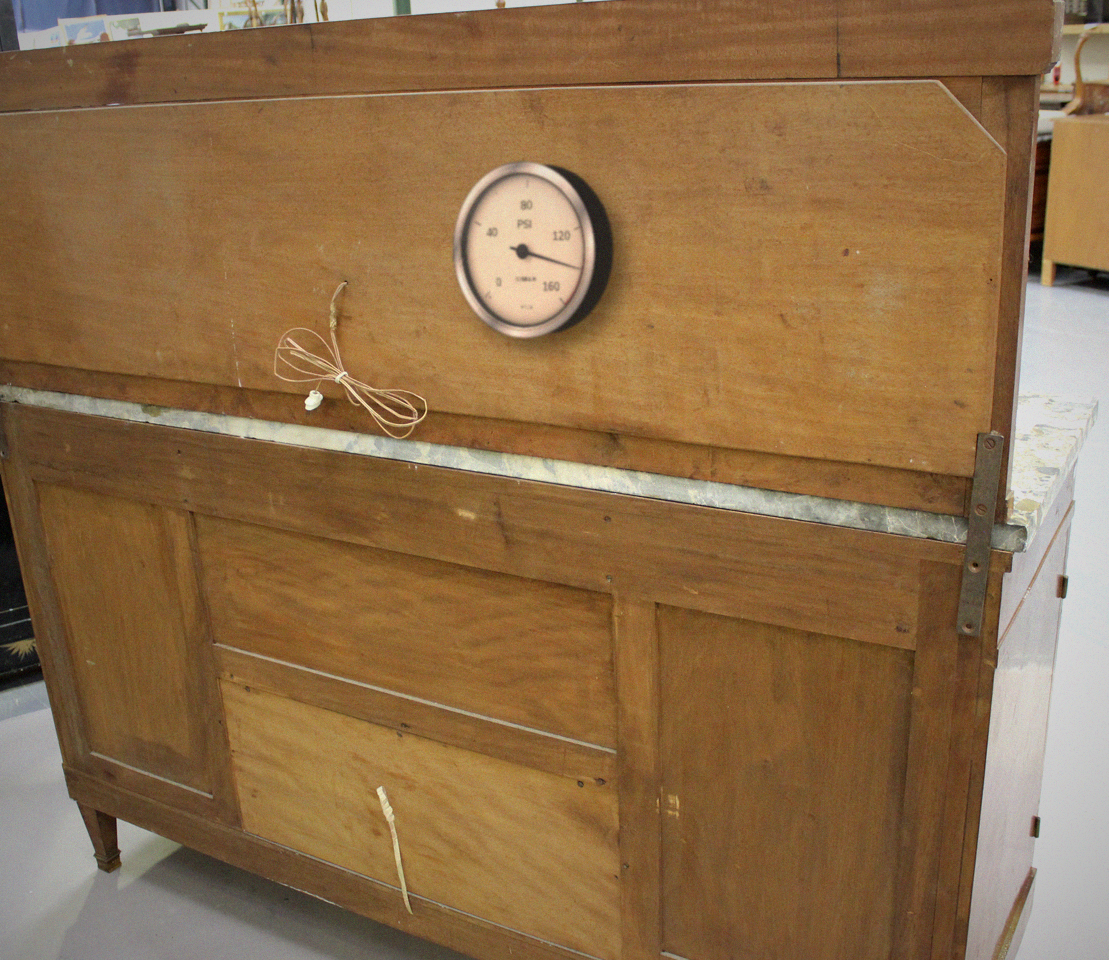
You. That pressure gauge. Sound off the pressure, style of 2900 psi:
140 psi
